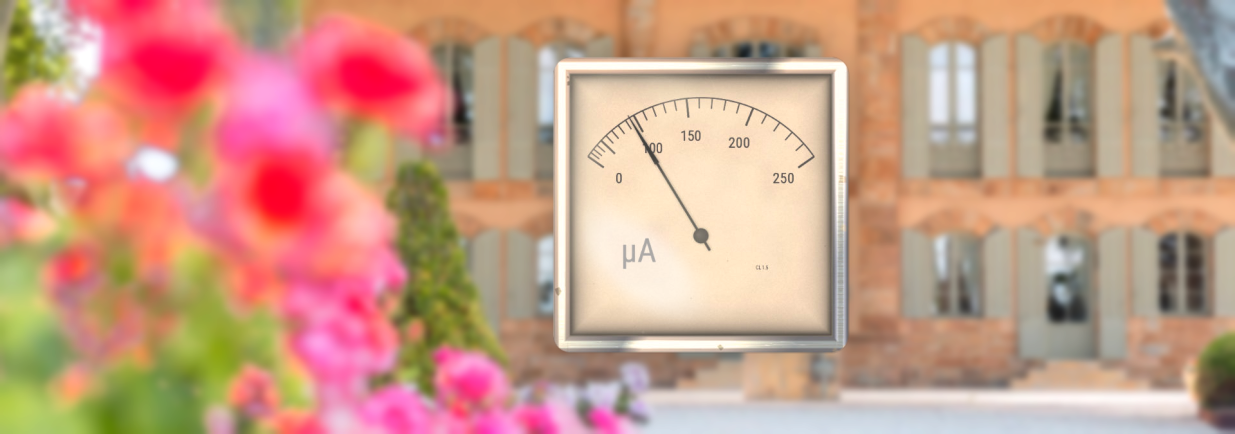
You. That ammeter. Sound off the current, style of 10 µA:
95 µA
